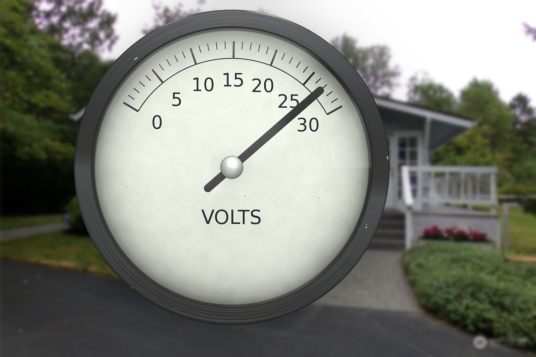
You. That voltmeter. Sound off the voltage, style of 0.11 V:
27 V
